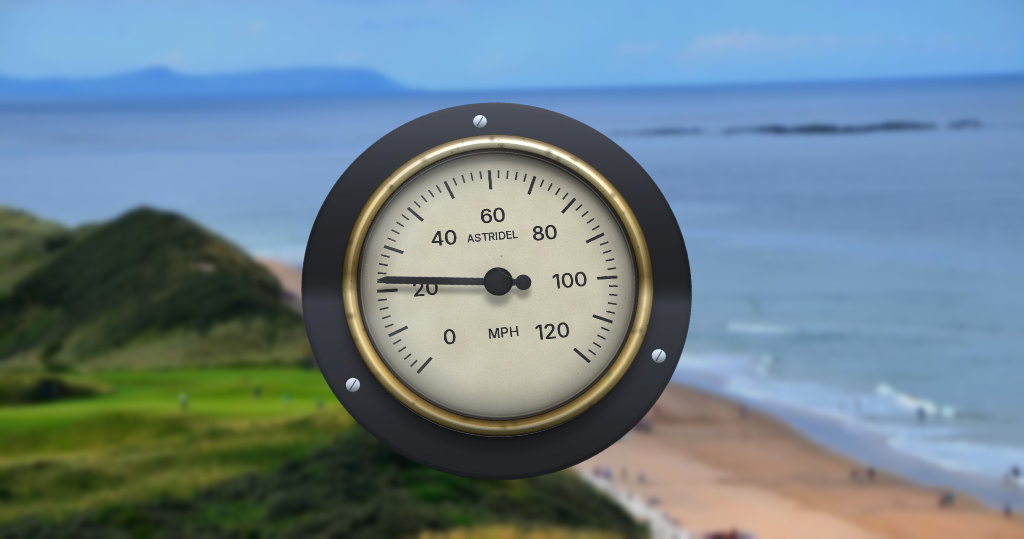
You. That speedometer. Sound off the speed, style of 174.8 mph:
22 mph
